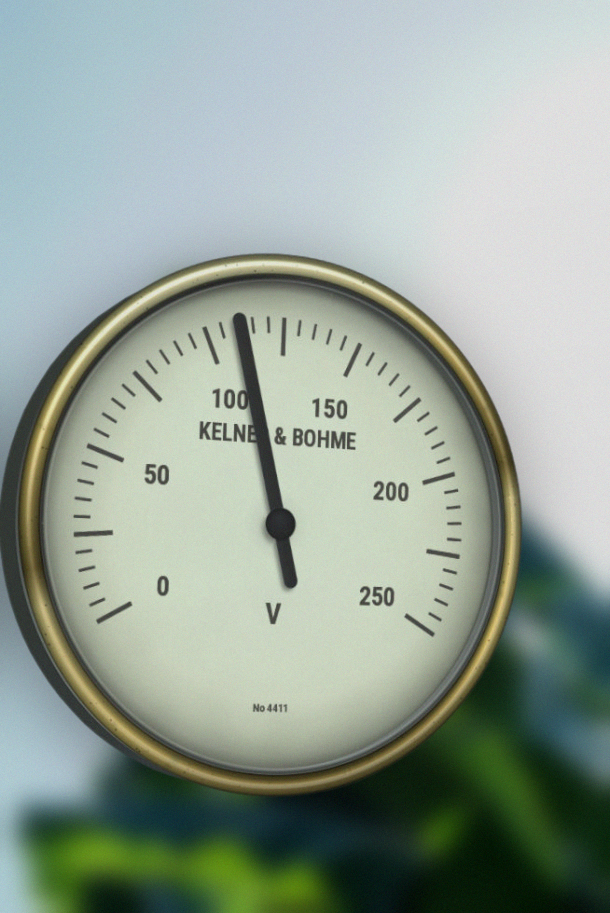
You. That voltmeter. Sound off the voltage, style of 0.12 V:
110 V
